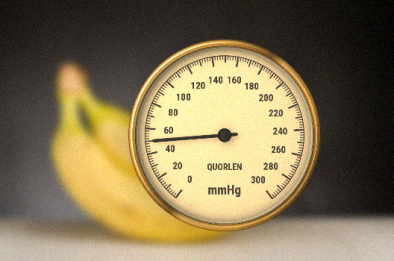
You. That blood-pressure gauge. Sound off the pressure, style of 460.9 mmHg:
50 mmHg
